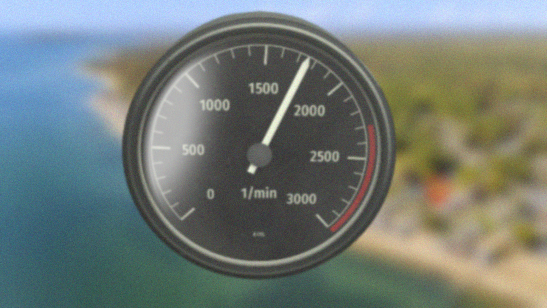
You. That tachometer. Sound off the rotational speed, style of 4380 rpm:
1750 rpm
